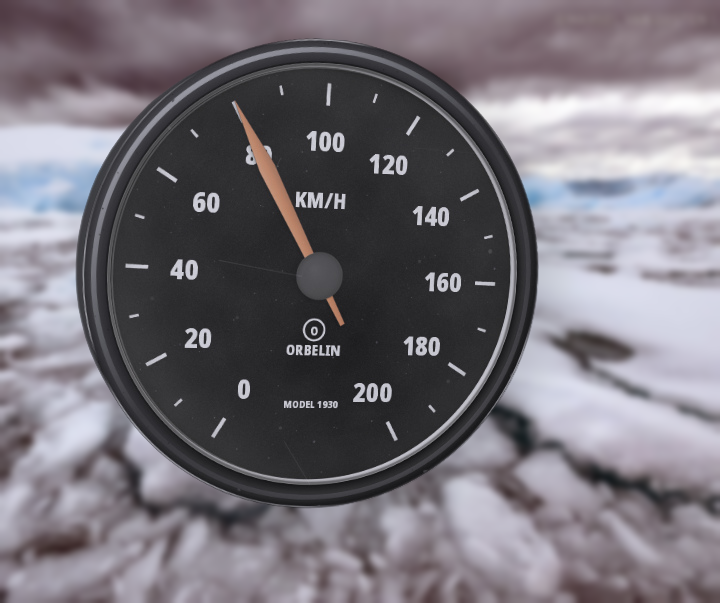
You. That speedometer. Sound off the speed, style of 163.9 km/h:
80 km/h
